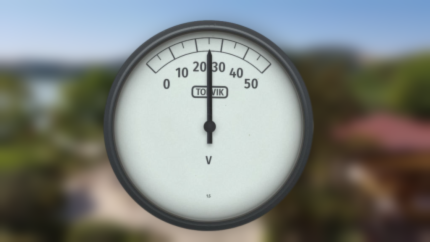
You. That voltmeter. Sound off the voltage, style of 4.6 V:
25 V
